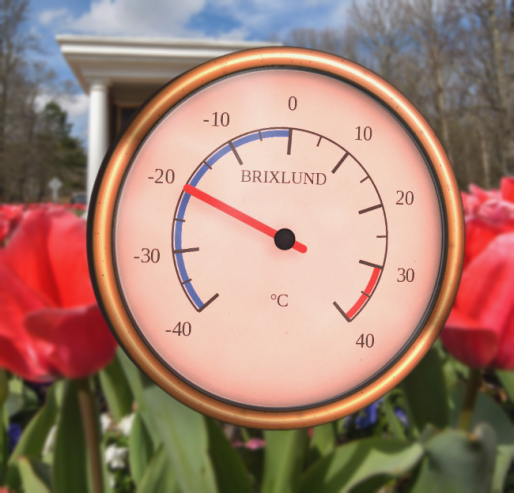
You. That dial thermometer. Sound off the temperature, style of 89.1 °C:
-20 °C
